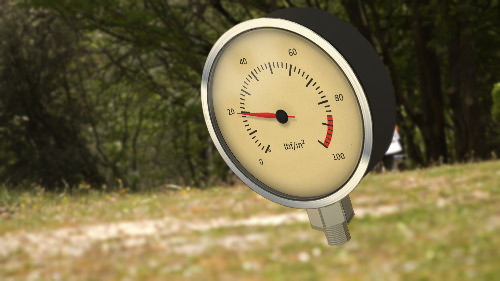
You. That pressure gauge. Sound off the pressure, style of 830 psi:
20 psi
